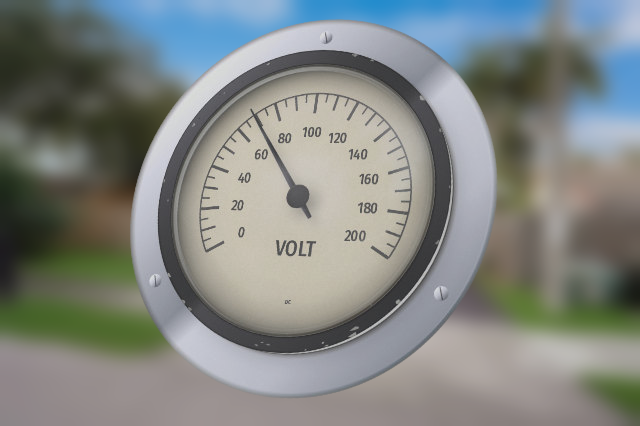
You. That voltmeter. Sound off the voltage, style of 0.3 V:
70 V
